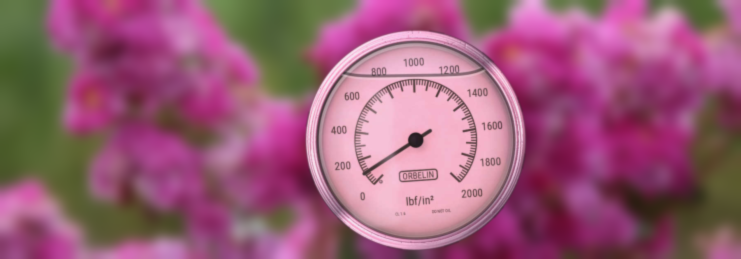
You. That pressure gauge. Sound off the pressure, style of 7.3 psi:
100 psi
